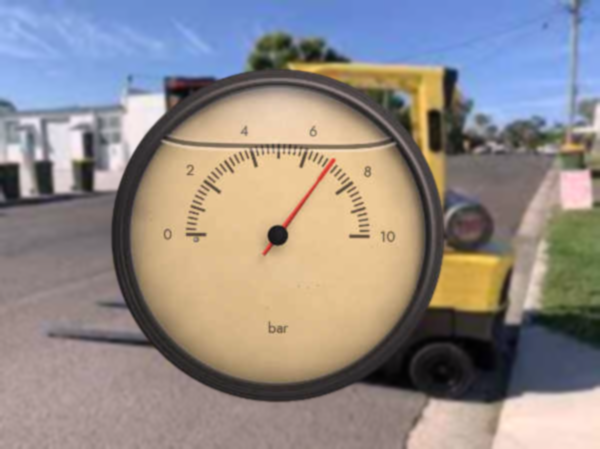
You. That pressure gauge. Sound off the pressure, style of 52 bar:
7 bar
